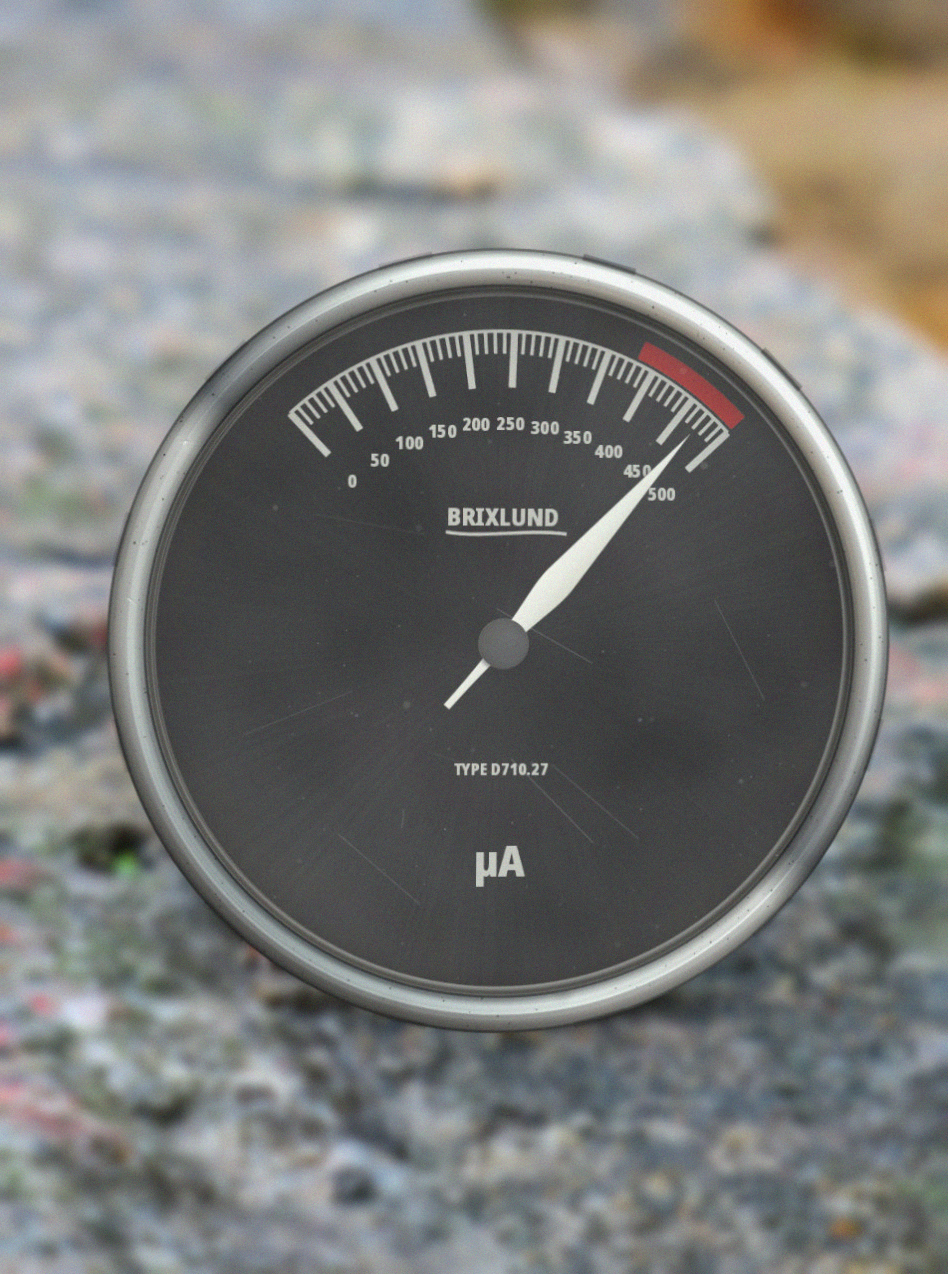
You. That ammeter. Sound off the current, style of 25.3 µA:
470 µA
